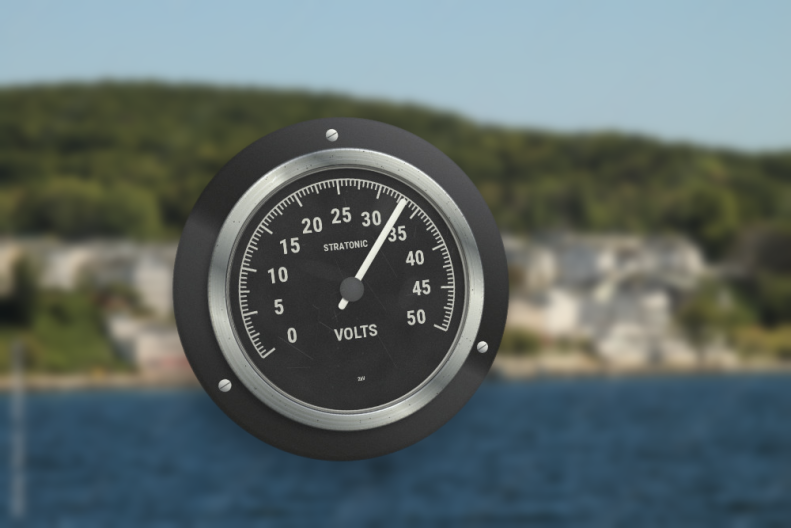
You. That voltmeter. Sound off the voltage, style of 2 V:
33 V
